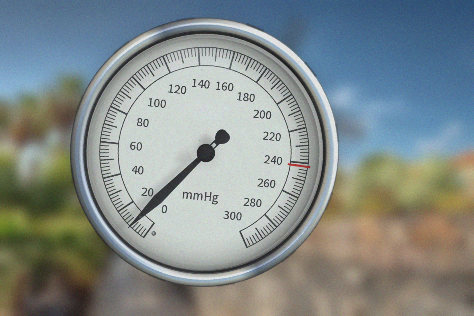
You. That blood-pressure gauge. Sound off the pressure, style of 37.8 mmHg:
10 mmHg
